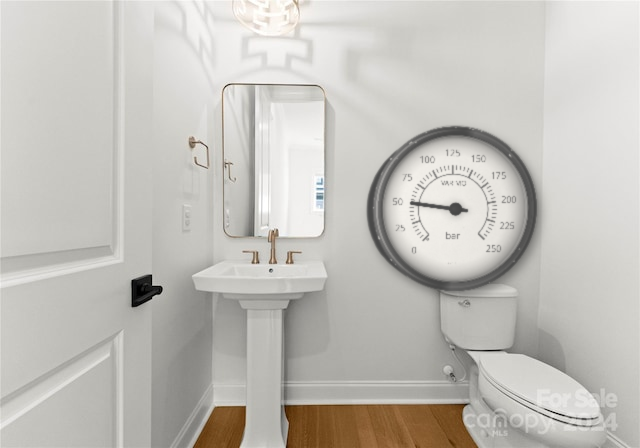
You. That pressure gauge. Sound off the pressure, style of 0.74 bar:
50 bar
